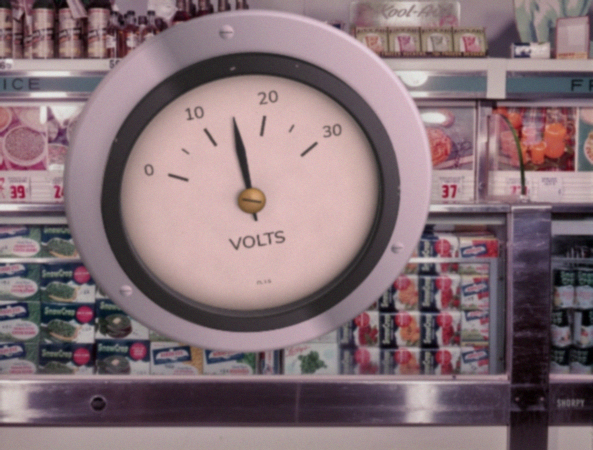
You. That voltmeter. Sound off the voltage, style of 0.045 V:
15 V
